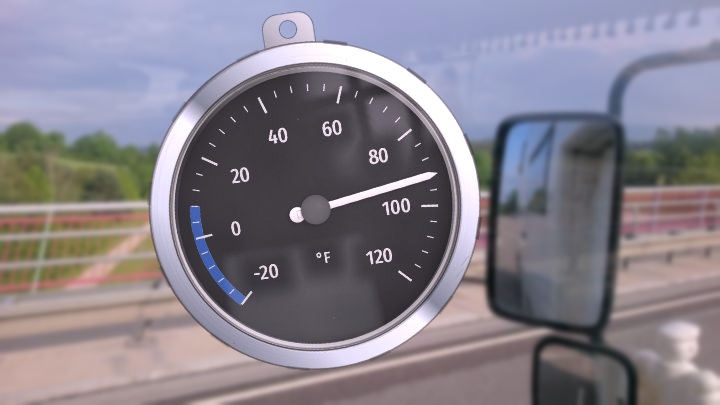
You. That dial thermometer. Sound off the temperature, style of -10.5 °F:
92 °F
